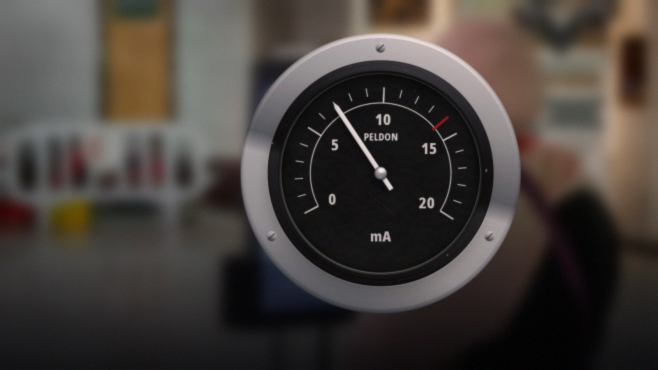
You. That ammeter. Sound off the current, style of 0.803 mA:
7 mA
